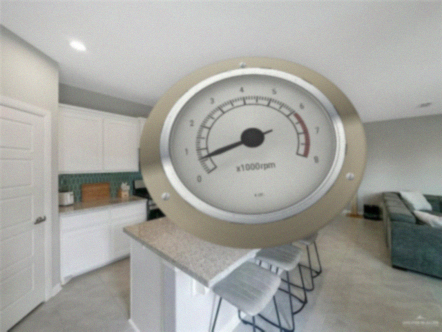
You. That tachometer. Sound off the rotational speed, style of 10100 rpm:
500 rpm
